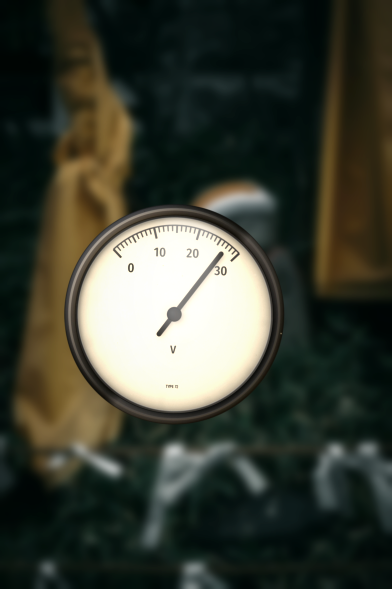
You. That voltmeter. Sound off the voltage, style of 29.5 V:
27 V
